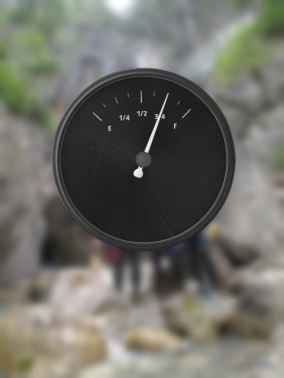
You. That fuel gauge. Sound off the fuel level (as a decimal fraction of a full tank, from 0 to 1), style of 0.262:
0.75
